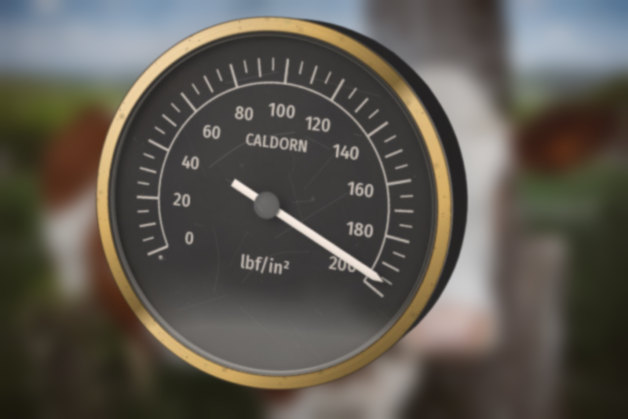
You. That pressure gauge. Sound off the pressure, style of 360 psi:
195 psi
